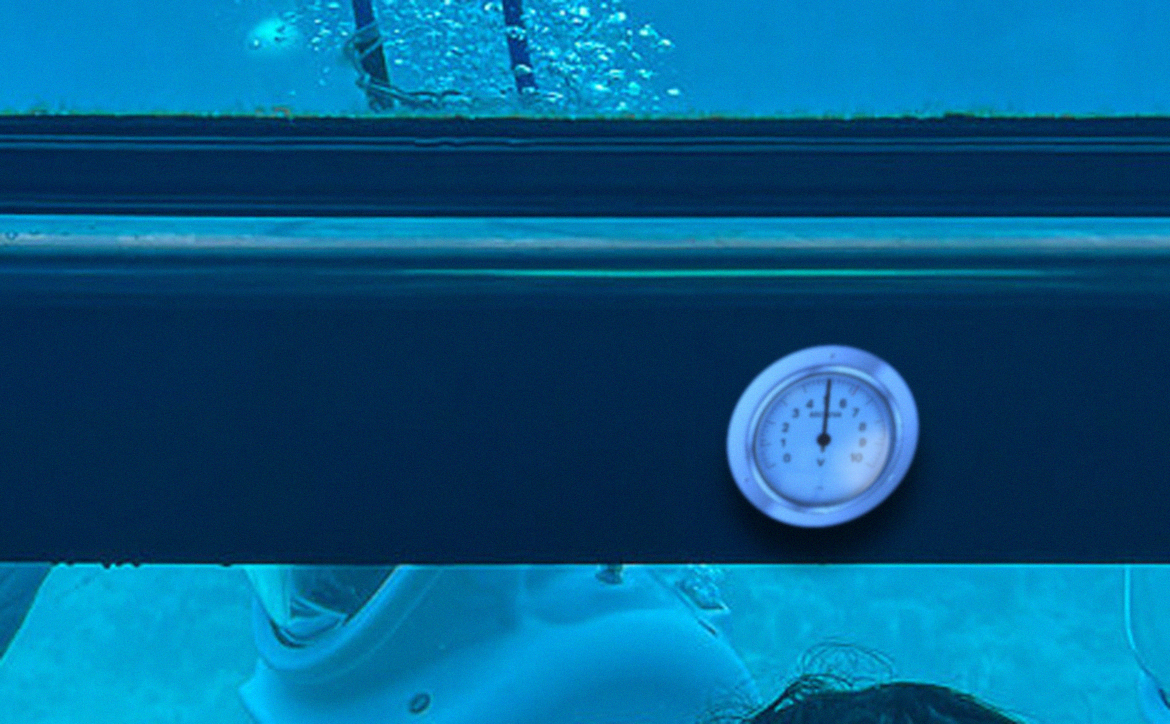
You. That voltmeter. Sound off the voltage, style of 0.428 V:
5 V
